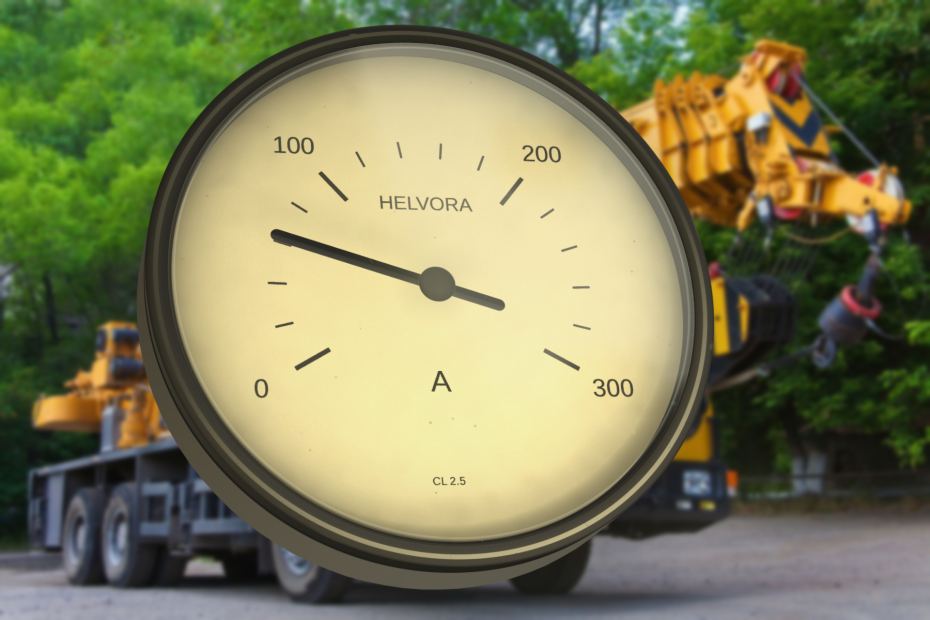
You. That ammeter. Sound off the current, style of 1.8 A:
60 A
